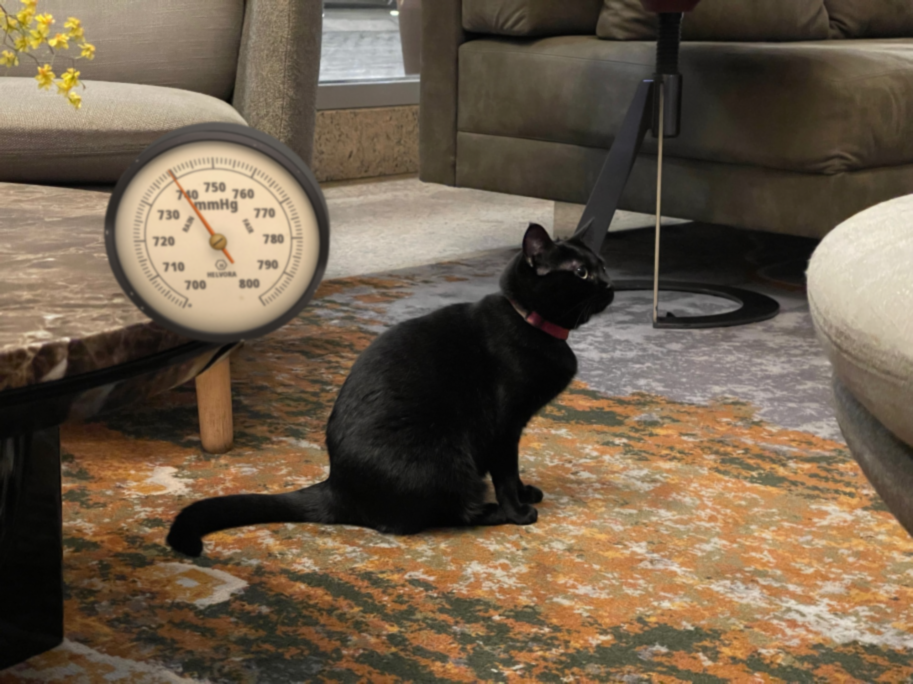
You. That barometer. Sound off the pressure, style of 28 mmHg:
740 mmHg
